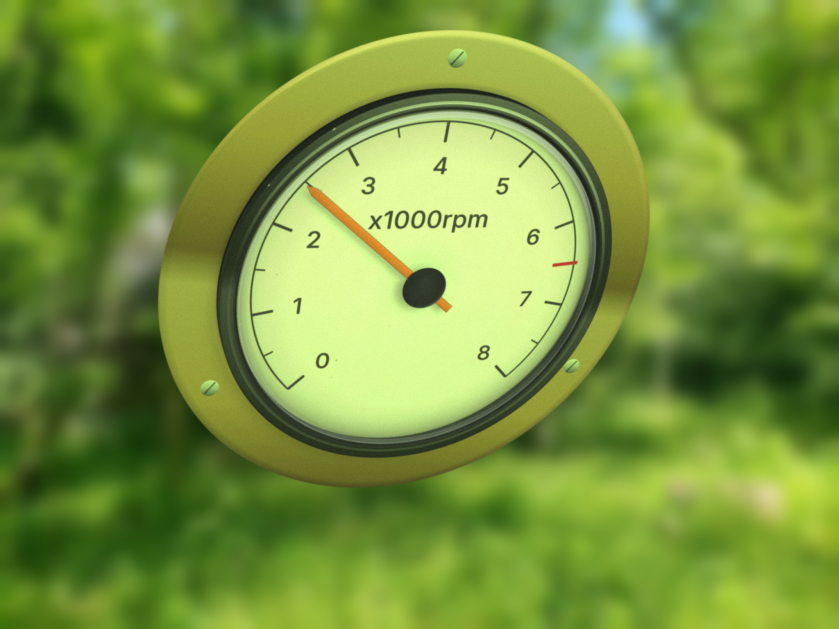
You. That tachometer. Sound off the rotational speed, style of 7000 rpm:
2500 rpm
